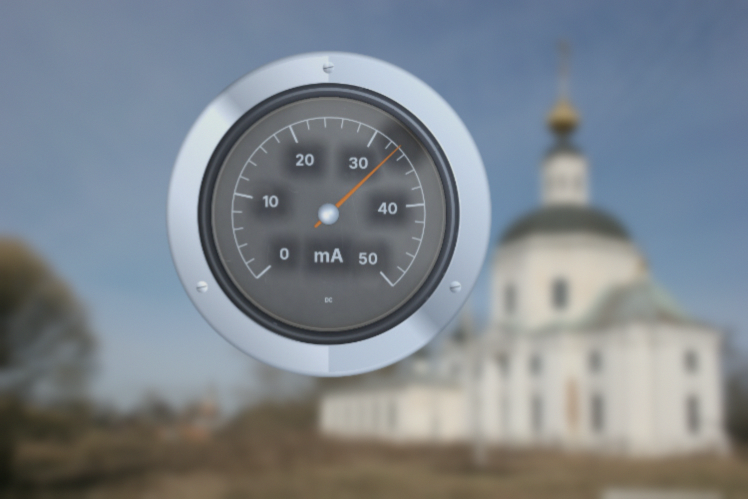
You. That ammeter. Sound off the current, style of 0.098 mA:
33 mA
